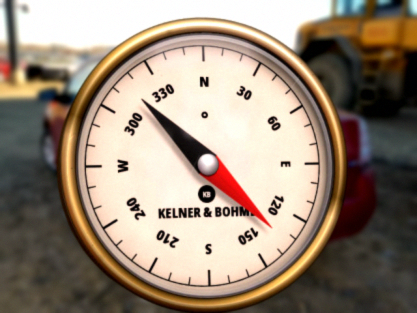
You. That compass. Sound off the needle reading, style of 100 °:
135 °
